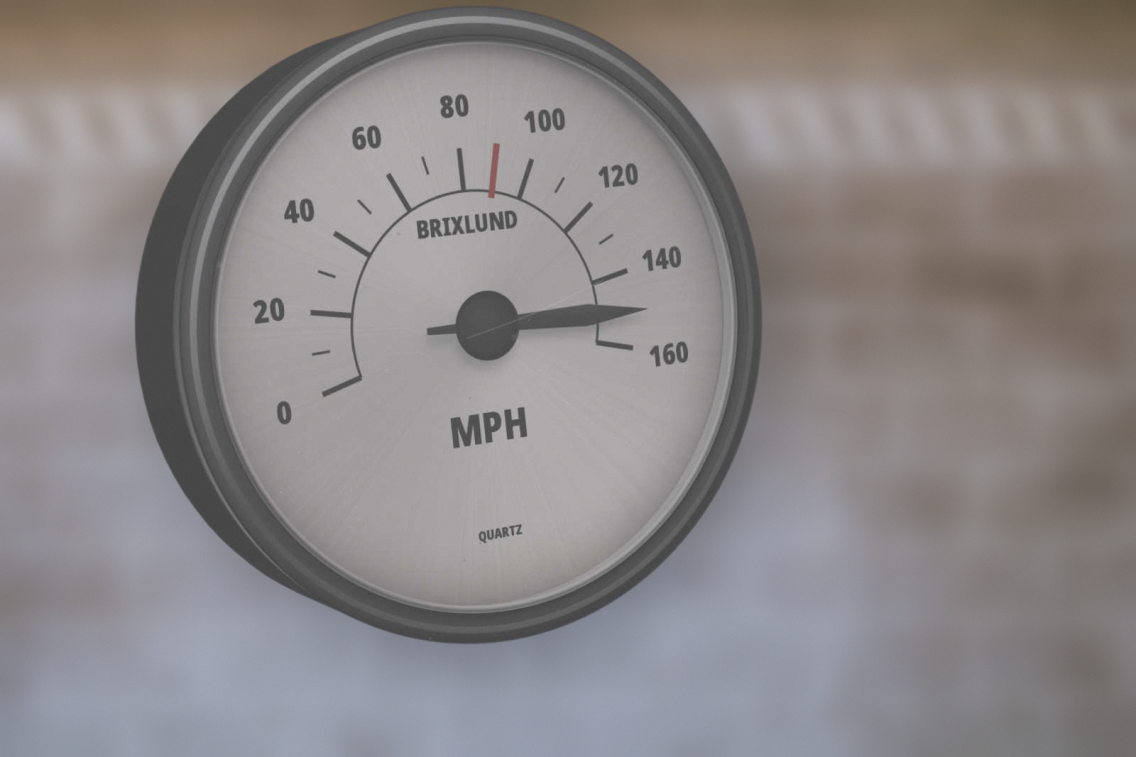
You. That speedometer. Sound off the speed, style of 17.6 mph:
150 mph
